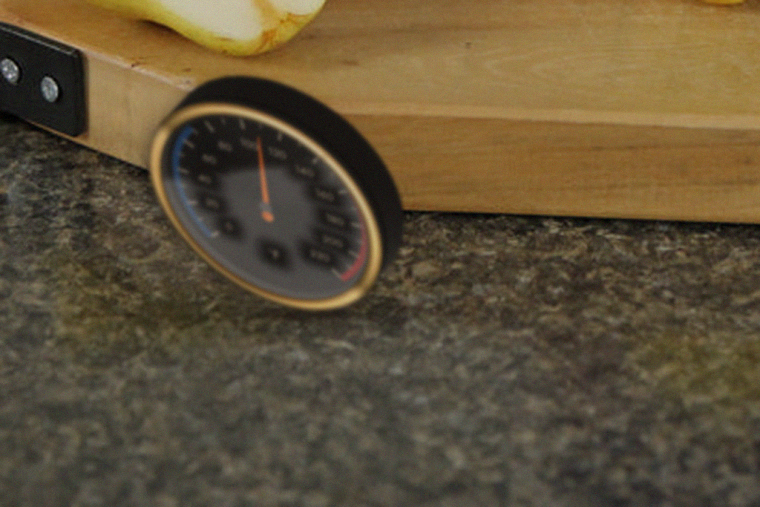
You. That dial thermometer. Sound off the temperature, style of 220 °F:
110 °F
